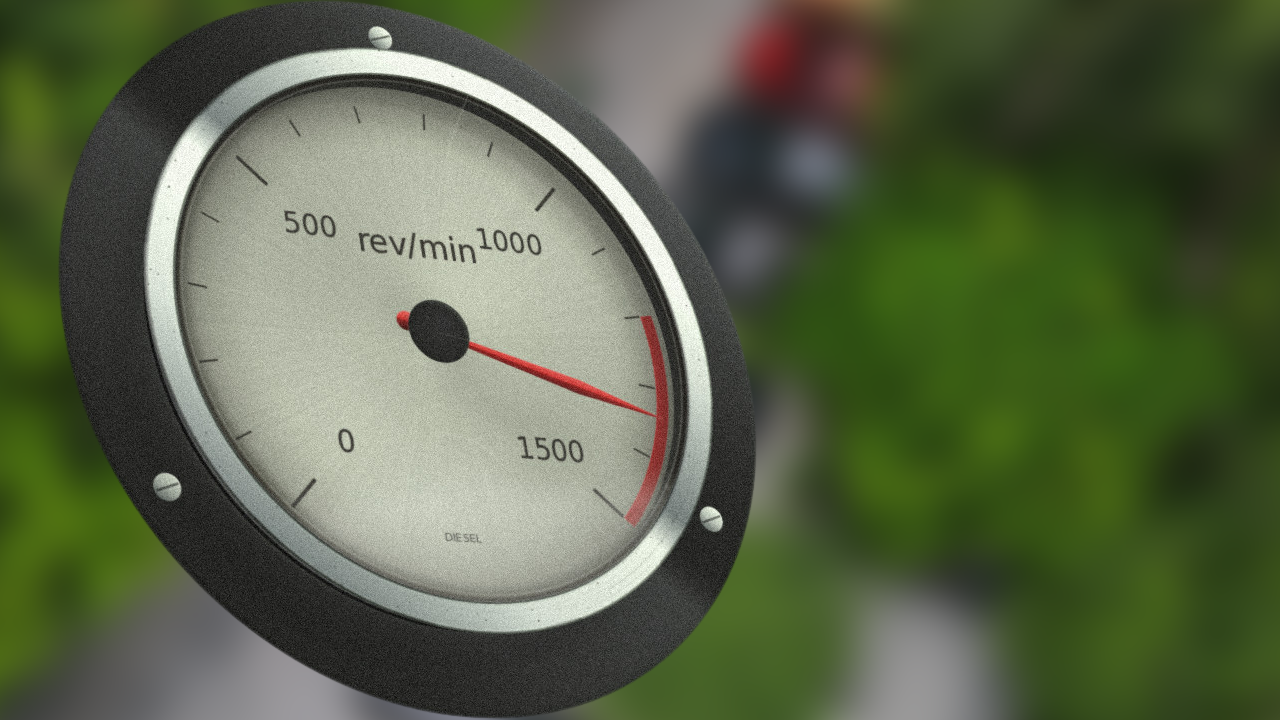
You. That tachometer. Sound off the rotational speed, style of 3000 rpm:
1350 rpm
